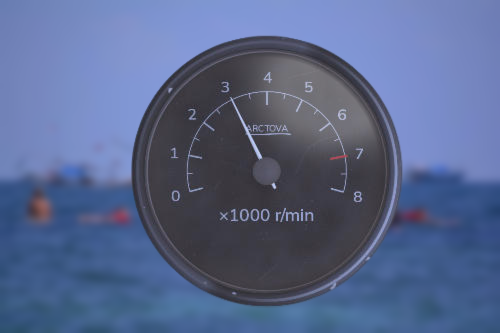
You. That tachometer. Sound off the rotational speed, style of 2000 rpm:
3000 rpm
